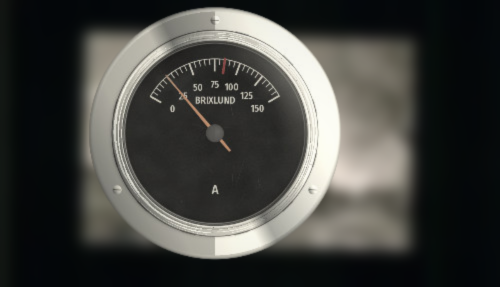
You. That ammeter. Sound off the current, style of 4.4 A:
25 A
